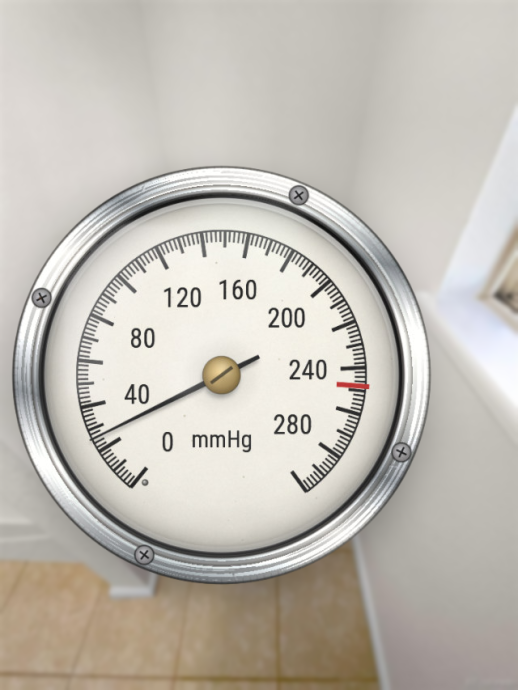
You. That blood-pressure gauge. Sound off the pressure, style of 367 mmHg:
26 mmHg
